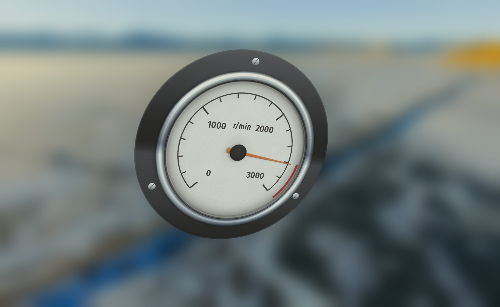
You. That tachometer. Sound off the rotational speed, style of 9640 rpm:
2600 rpm
